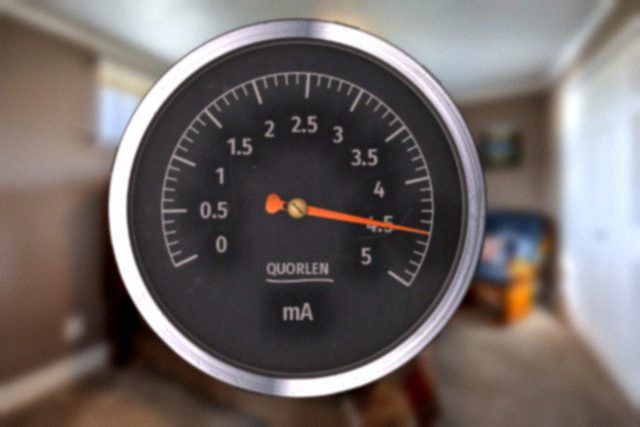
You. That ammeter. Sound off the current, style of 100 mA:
4.5 mA
